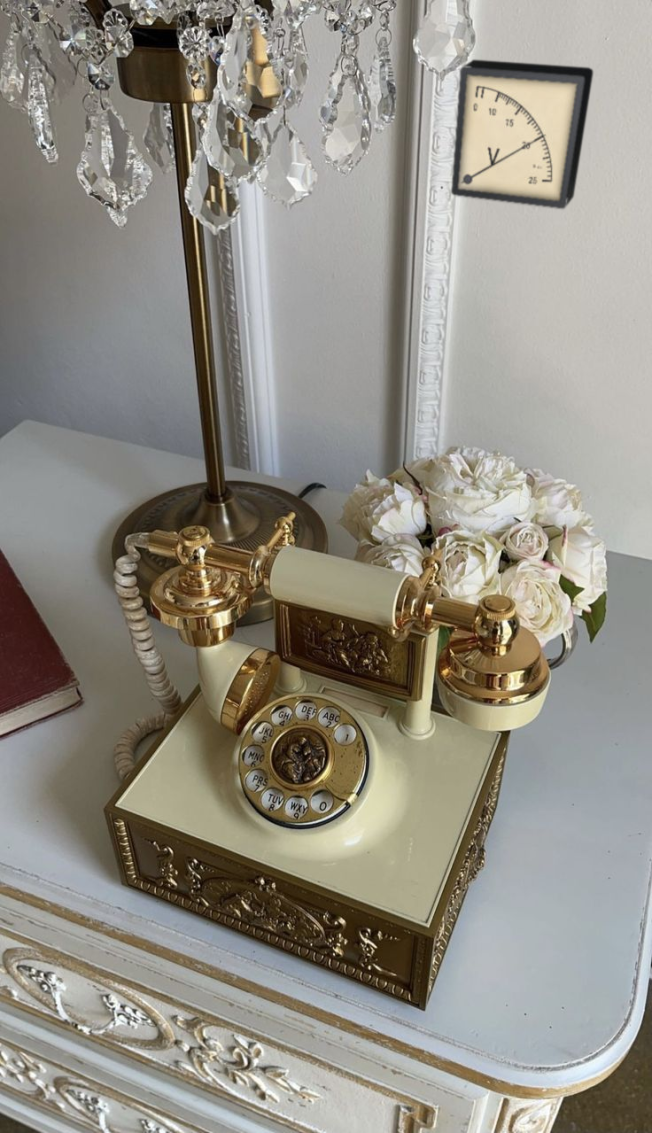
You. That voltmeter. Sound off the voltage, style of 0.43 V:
20 V
